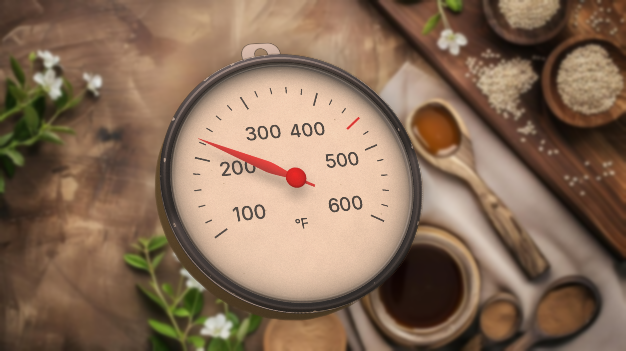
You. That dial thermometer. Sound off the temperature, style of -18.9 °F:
220 °F
